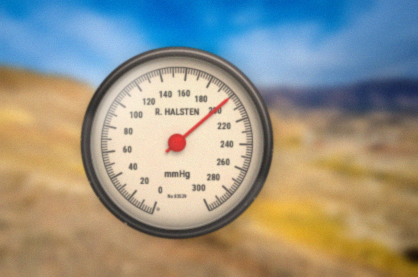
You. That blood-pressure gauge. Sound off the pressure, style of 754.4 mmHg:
200 mmHg
